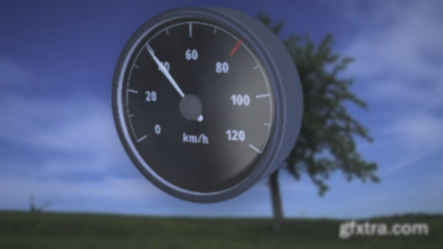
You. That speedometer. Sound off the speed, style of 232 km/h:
40 km/h
